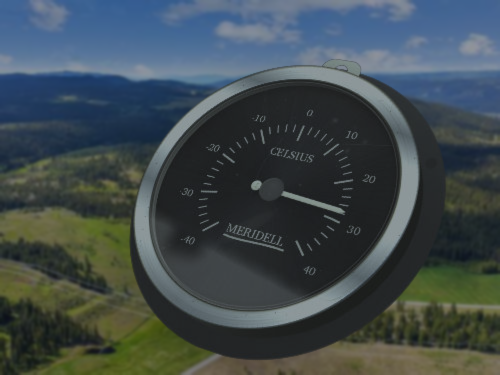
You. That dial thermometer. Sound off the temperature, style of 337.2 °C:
28 °C
